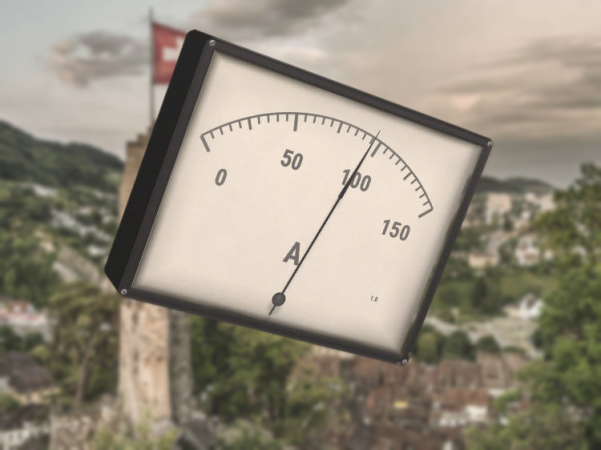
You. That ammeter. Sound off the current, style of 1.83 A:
95 A
